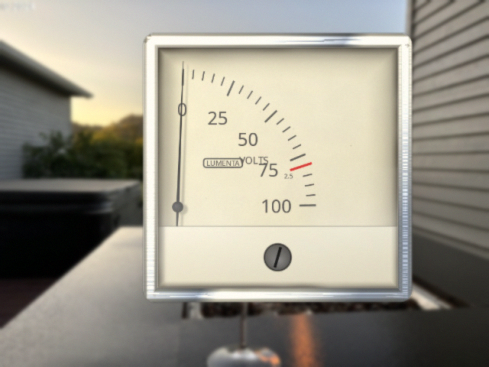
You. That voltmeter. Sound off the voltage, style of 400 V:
0 V
